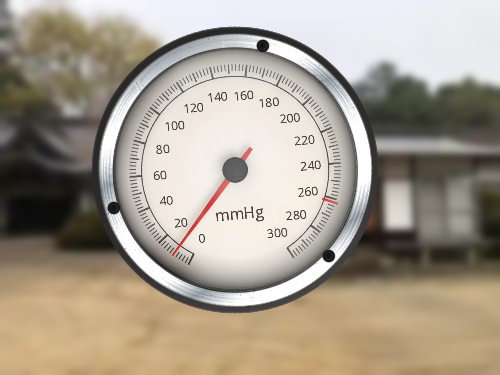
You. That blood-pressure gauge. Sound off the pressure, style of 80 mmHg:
10 mmHg
